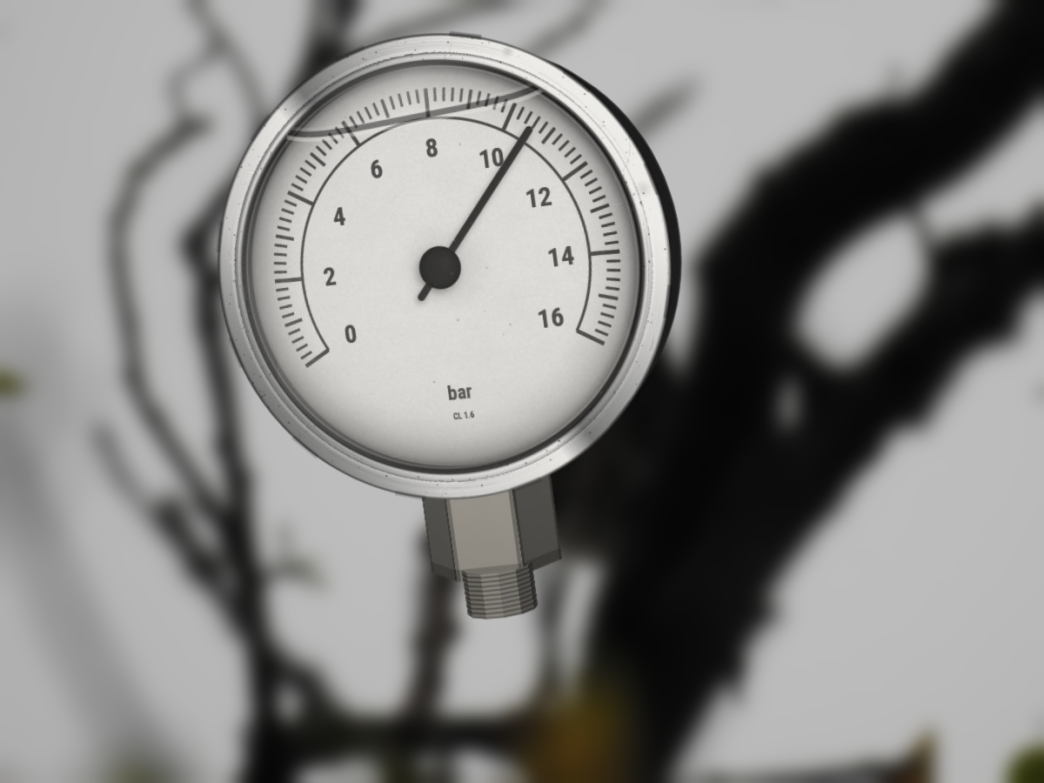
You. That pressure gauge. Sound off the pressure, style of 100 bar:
10.6 bar
